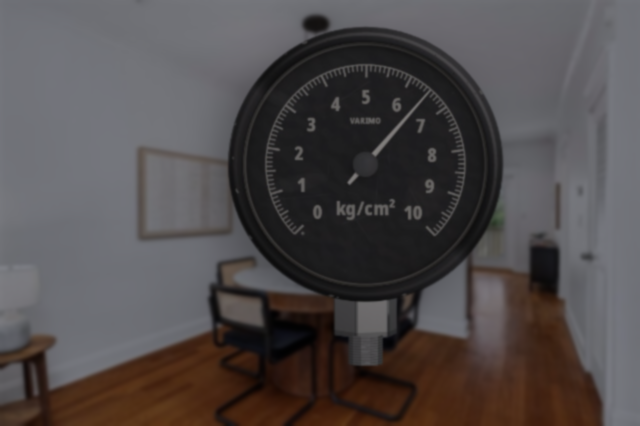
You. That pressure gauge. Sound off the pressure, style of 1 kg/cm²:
6.5 kg/cm²
